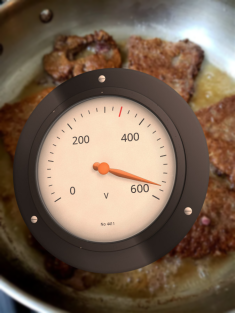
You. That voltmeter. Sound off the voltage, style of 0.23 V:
570 V
